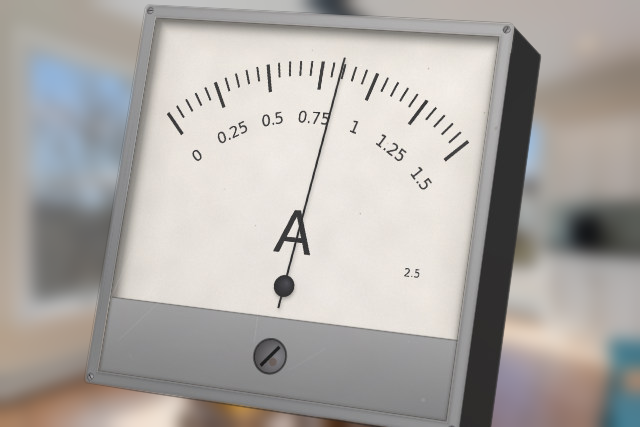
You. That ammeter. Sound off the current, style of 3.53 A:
0.85 A
